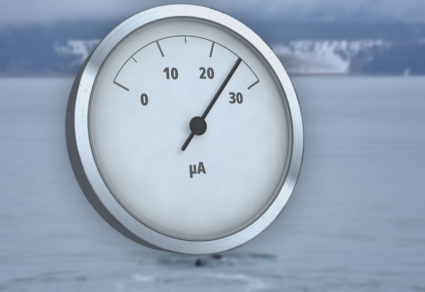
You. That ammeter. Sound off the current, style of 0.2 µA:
25 µA
